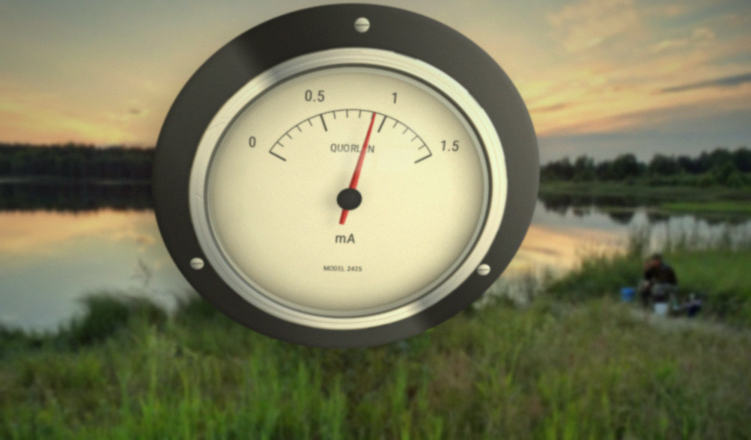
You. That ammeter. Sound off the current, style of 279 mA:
0.9 mA
